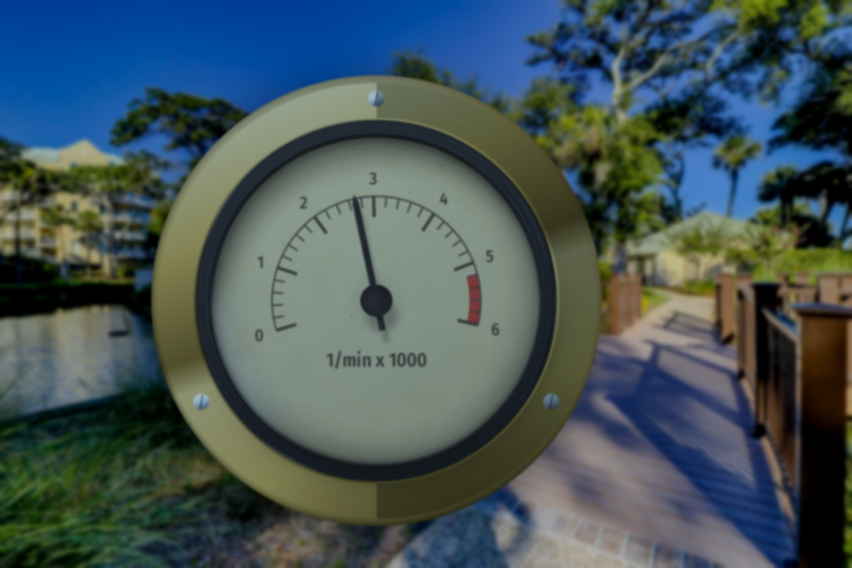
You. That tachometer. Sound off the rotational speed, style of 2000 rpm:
2700 rpm
